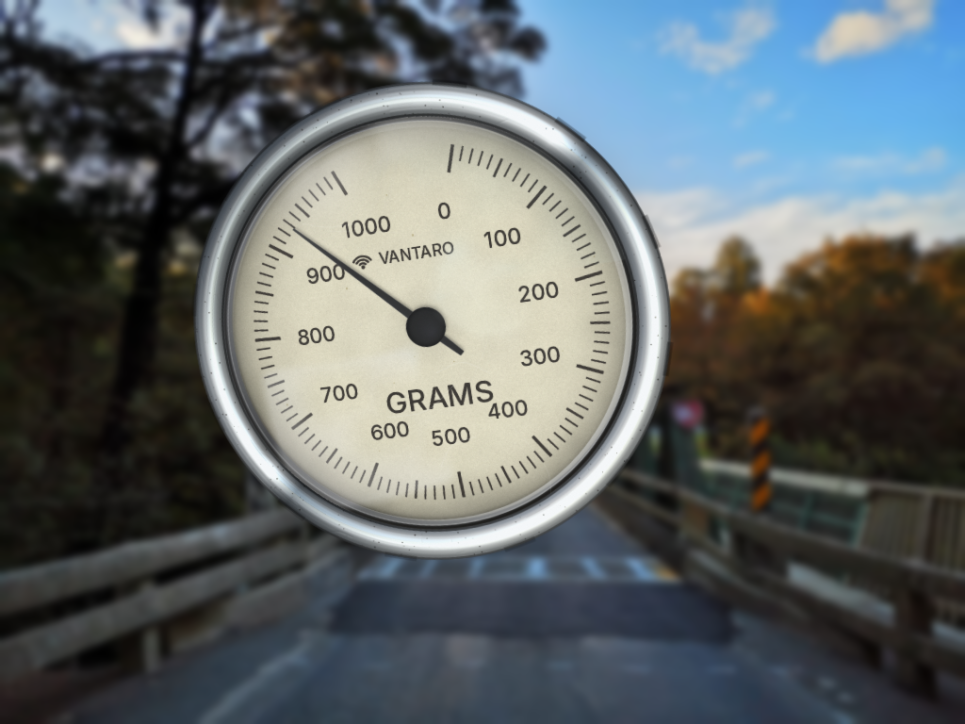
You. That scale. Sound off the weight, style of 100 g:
930 g
